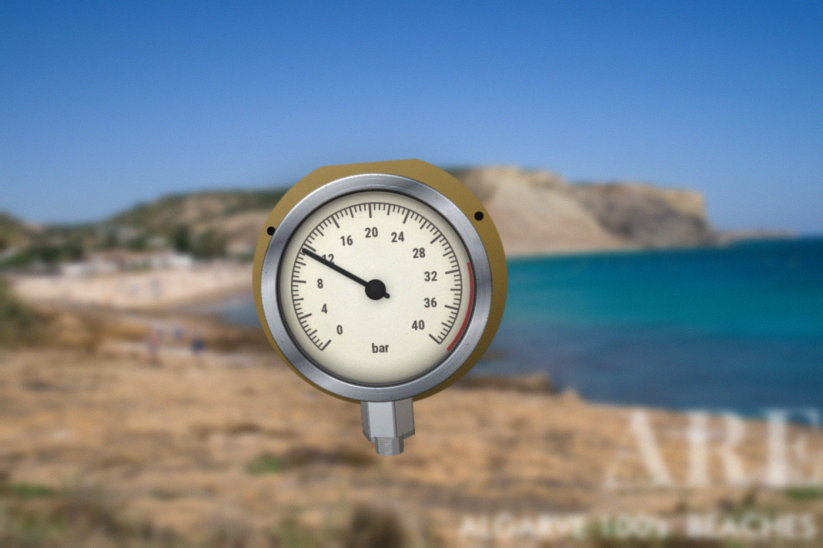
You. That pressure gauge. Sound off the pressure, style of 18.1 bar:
11.5 bar
